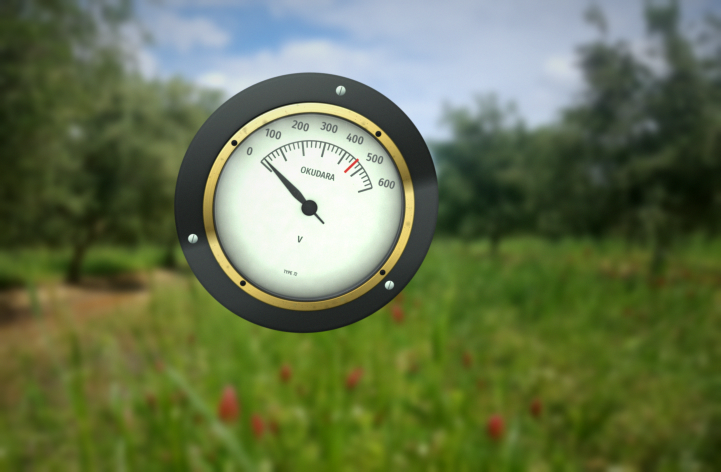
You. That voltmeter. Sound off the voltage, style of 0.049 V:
20 V
